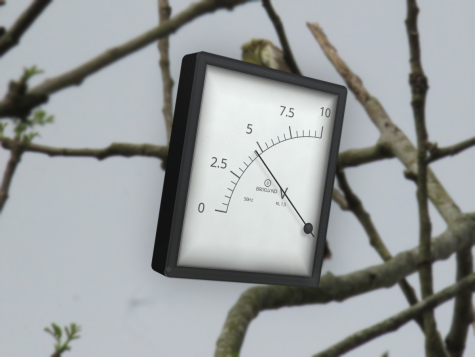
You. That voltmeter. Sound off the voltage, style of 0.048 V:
4.5 V
